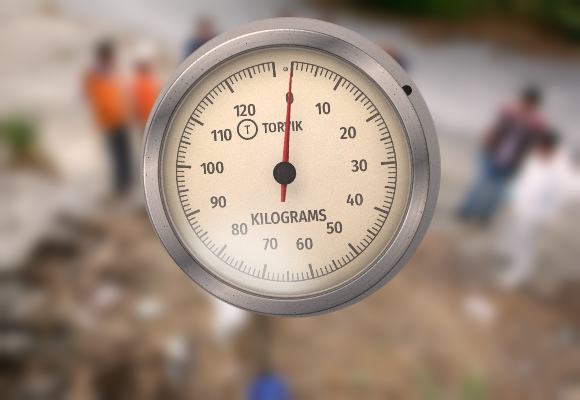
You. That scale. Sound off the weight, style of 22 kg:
0 kg
